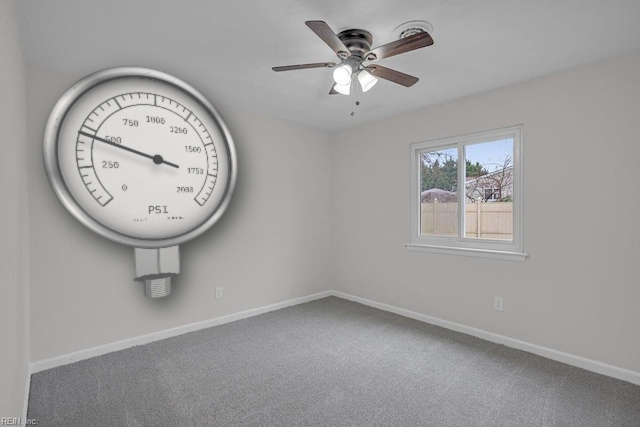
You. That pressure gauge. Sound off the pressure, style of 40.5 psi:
450 psi
